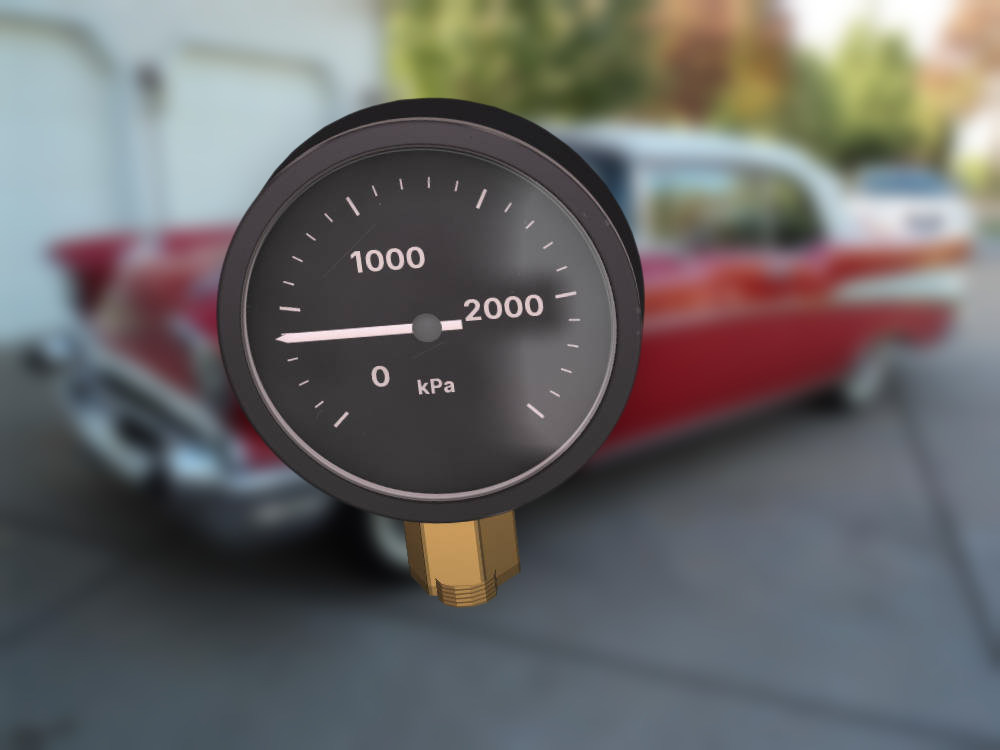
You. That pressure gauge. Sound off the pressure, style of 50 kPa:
400 kPa
